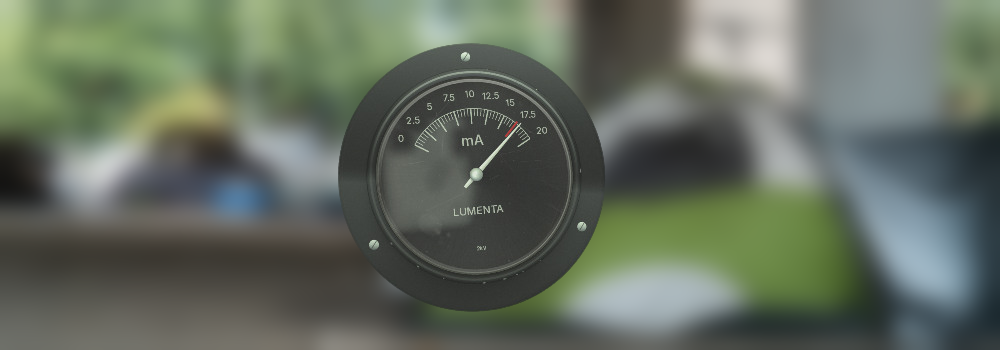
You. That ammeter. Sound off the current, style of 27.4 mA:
17.5 mA
